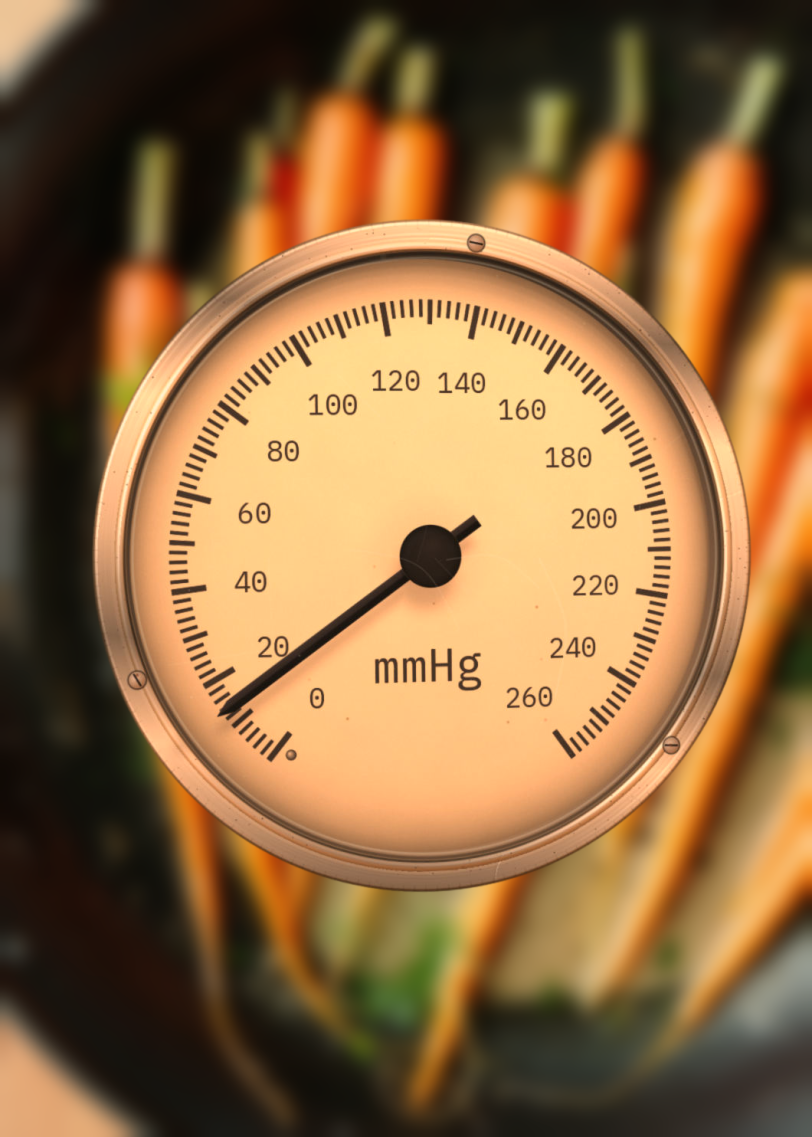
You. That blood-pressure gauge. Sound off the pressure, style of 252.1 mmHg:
14 mmHg
